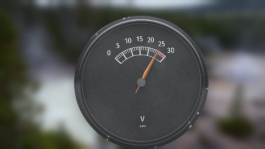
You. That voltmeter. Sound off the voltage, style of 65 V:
25 V
